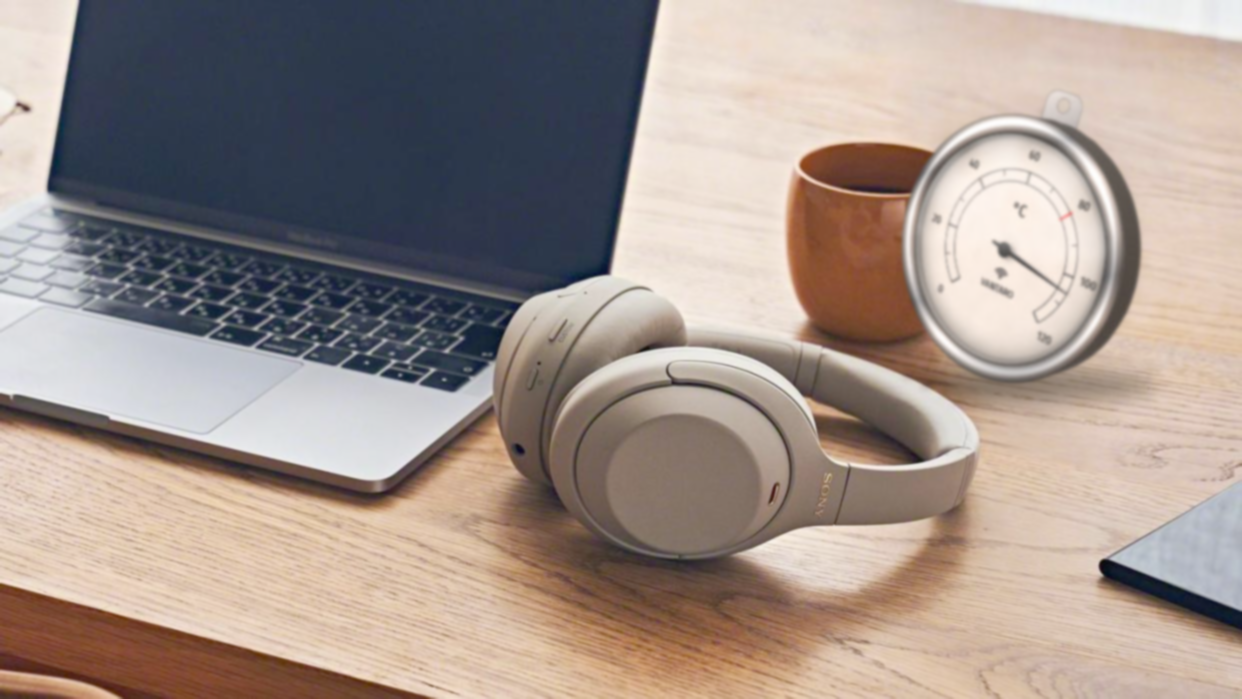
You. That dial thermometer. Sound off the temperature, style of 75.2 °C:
105 °C
